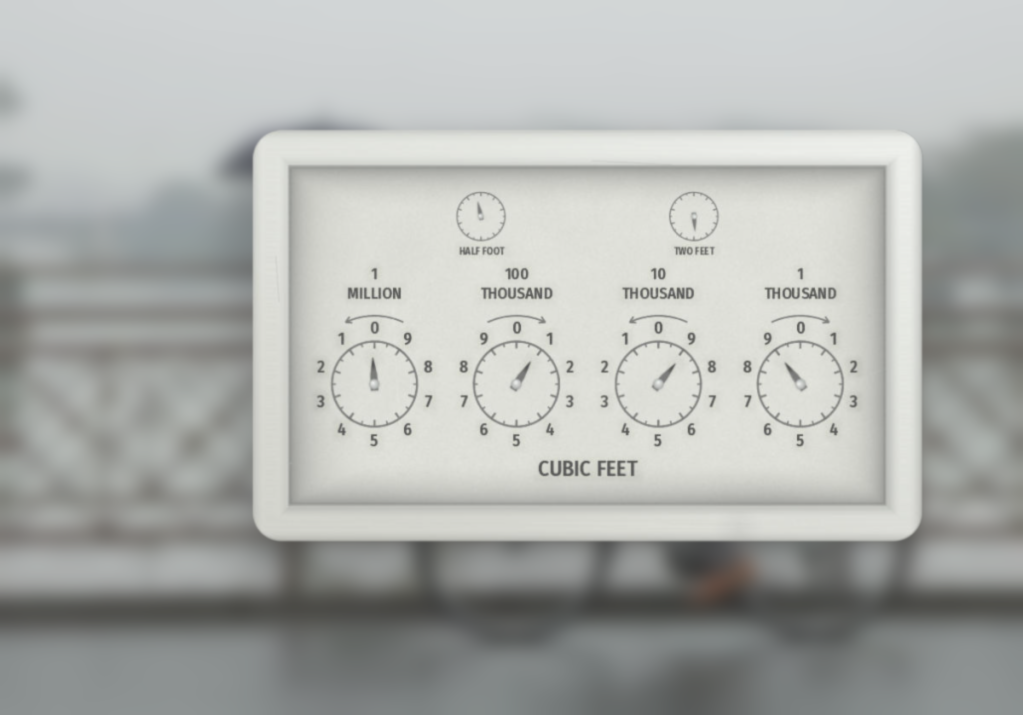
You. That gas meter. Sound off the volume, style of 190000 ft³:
8900 ft³
